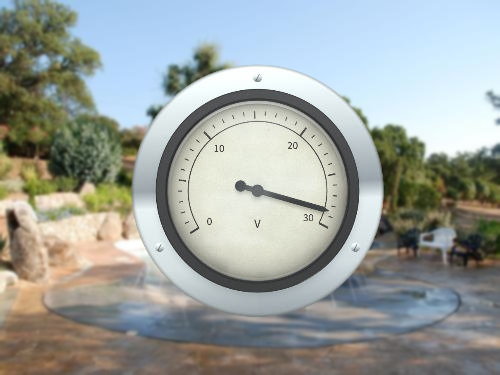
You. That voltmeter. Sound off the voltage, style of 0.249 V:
28.5 V
